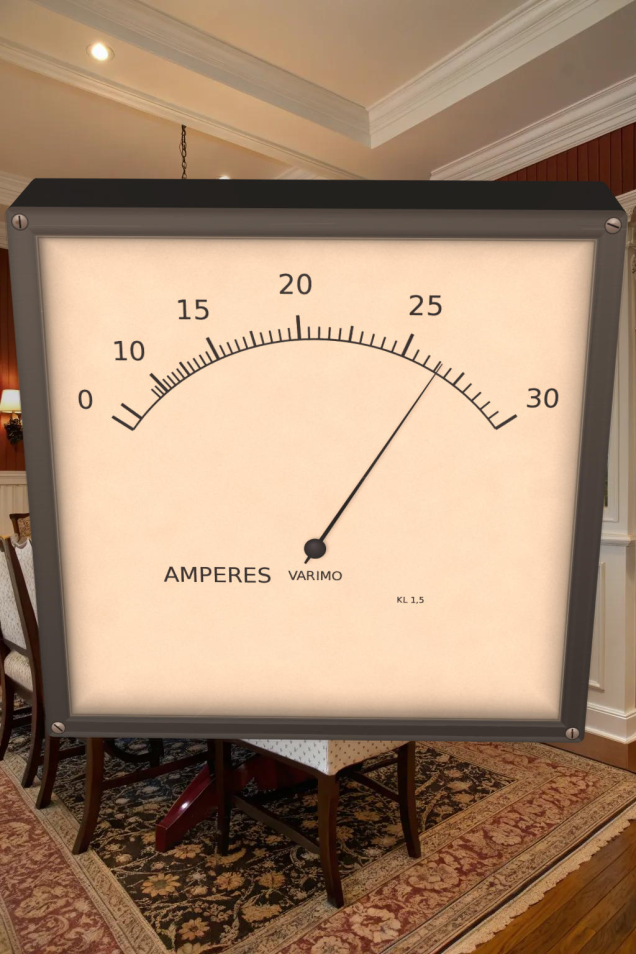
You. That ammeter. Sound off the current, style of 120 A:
26.5 A
